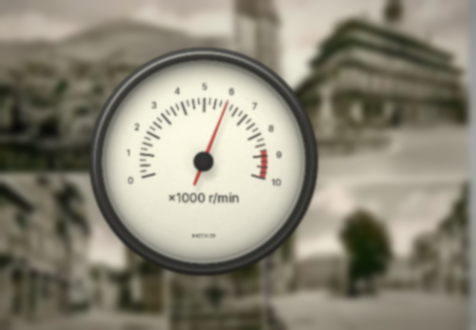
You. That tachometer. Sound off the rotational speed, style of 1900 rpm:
6000 rpm
